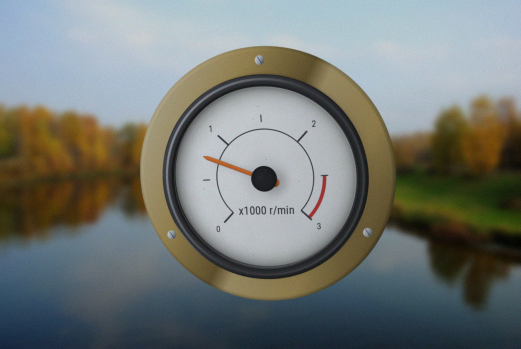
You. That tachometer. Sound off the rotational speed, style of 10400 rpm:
750 rpm
